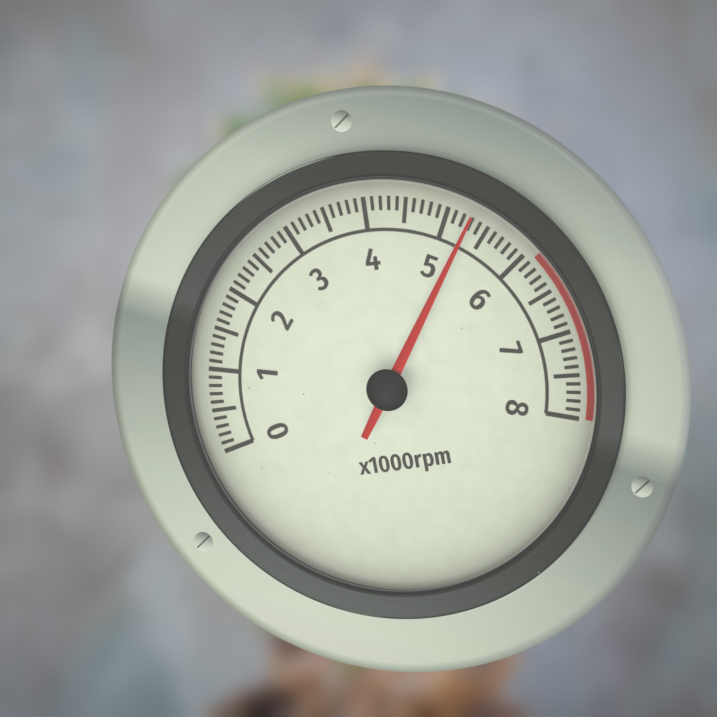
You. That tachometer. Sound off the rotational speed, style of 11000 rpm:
5300 rpm
